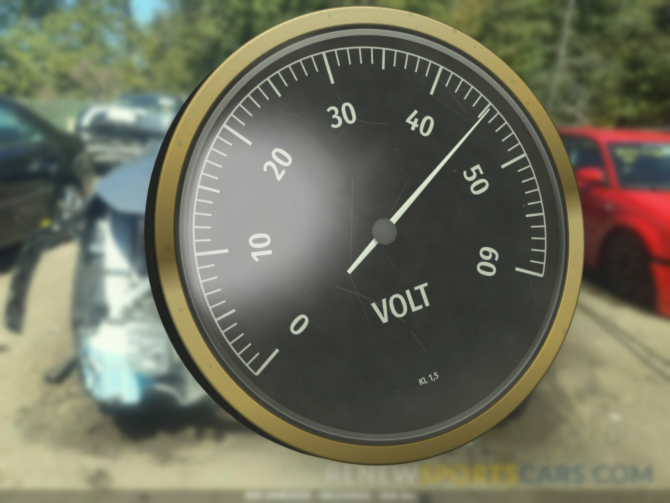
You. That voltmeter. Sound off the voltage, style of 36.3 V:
45 V
